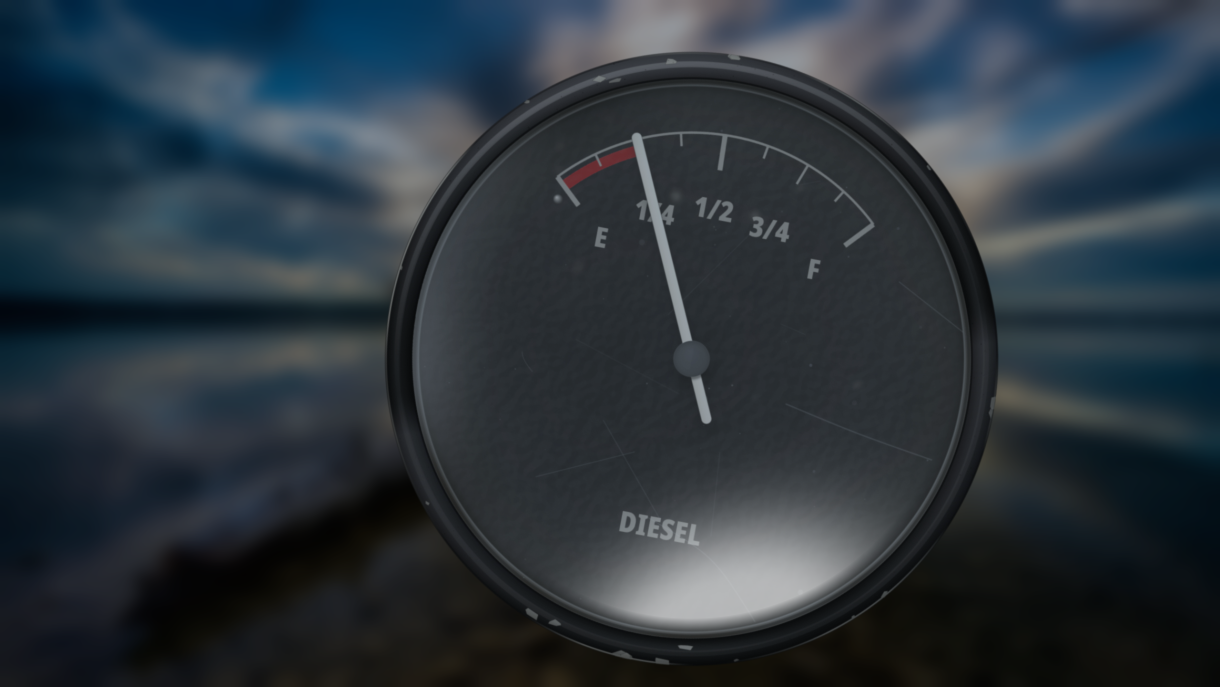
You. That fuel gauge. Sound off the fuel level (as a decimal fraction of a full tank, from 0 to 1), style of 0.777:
0.25
